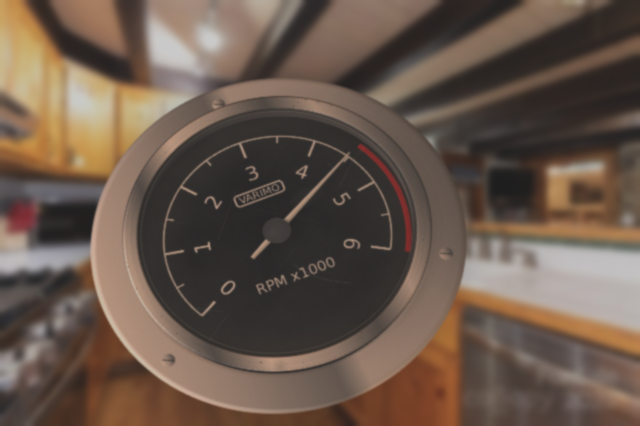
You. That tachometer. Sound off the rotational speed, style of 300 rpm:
4500 rpm
